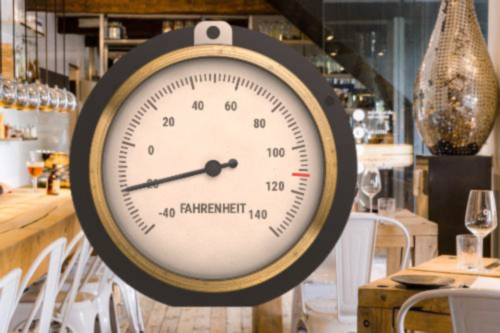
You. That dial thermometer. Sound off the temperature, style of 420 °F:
-20 °F
